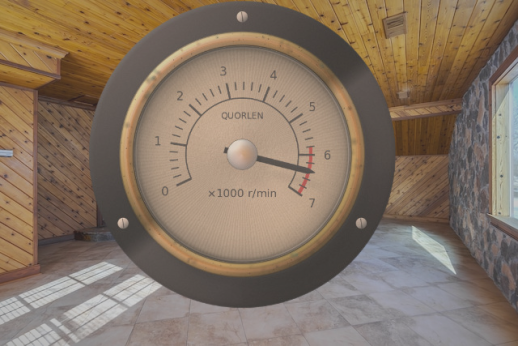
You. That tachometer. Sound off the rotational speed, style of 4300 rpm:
6400 rpm
